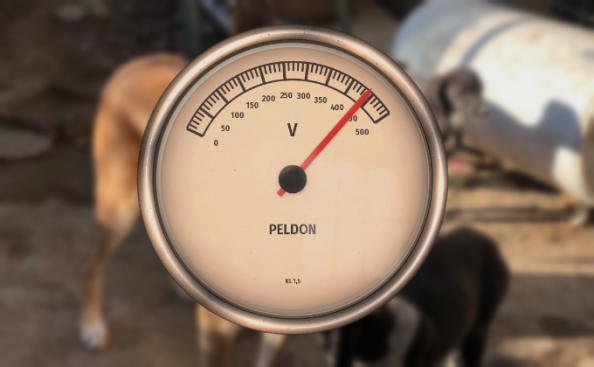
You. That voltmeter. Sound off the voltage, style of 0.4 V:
440 V
